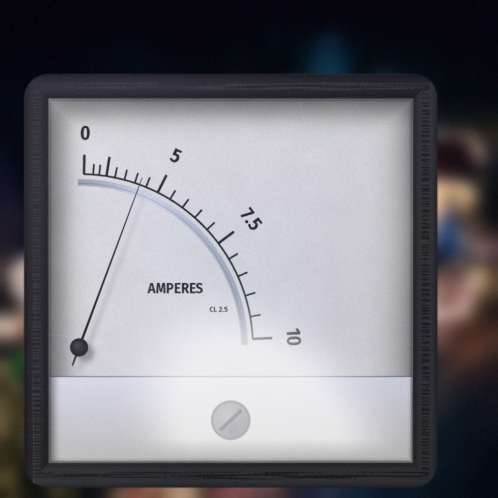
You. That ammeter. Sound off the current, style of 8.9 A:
4.25 A
